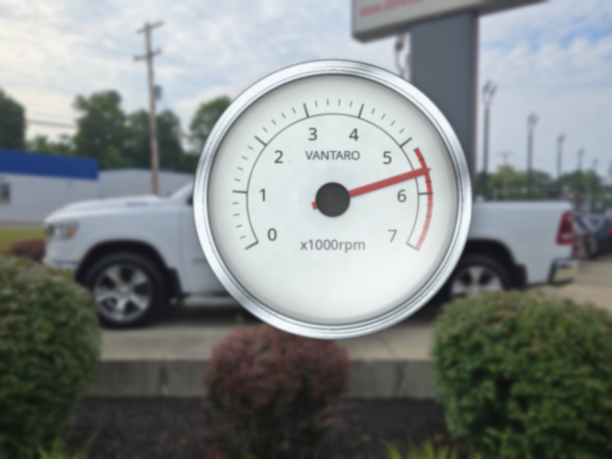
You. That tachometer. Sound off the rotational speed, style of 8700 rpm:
5600 rpm
